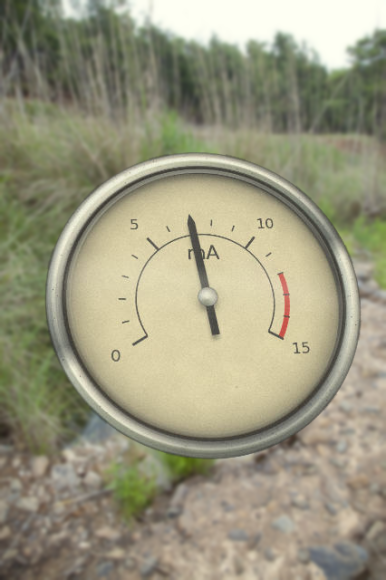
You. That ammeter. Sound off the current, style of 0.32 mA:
7 mA
